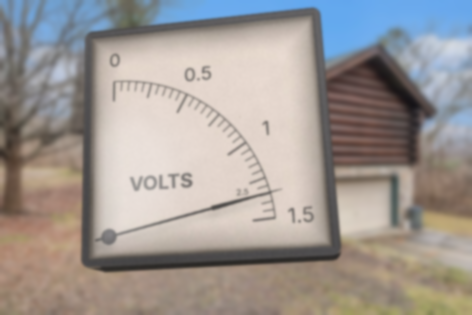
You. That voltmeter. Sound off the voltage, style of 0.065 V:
1.35 V
